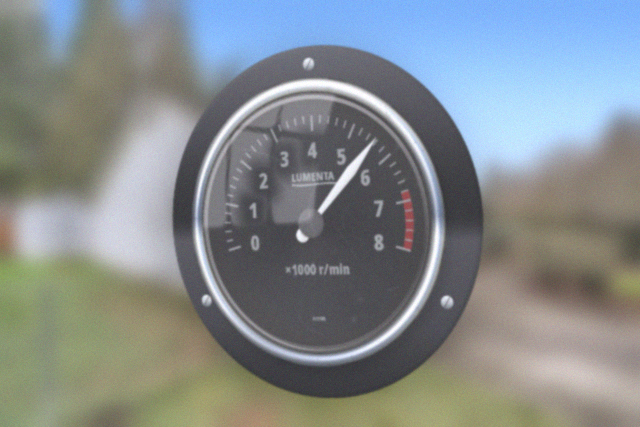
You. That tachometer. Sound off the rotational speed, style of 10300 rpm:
5600 rpm
